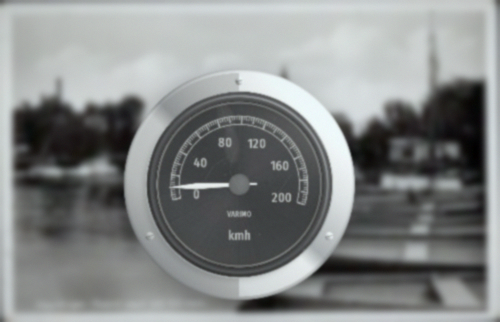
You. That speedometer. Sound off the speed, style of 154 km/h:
10 km/h
